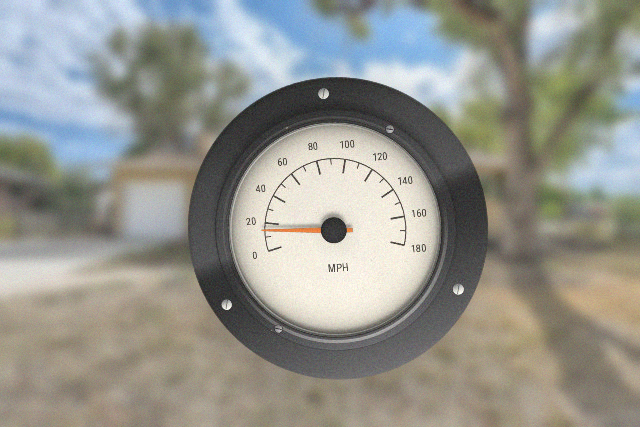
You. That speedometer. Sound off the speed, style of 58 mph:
15 mph
